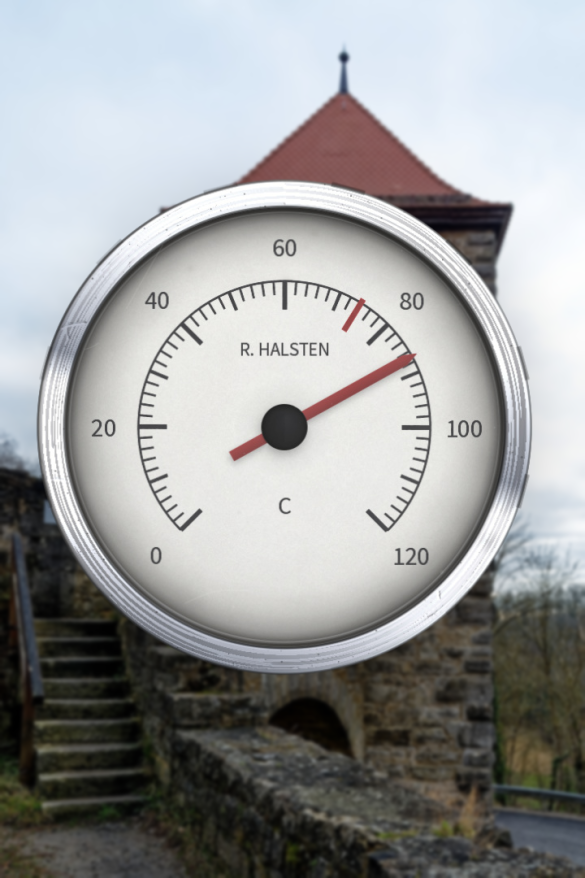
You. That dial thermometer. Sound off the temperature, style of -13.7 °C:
87 °C
